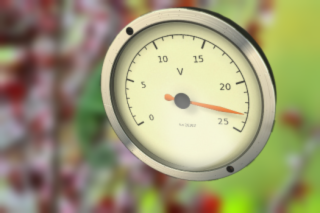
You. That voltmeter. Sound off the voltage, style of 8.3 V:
23 V
